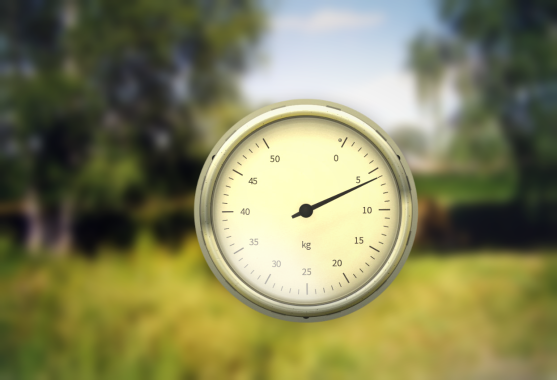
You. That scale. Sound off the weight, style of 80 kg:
6 kg
